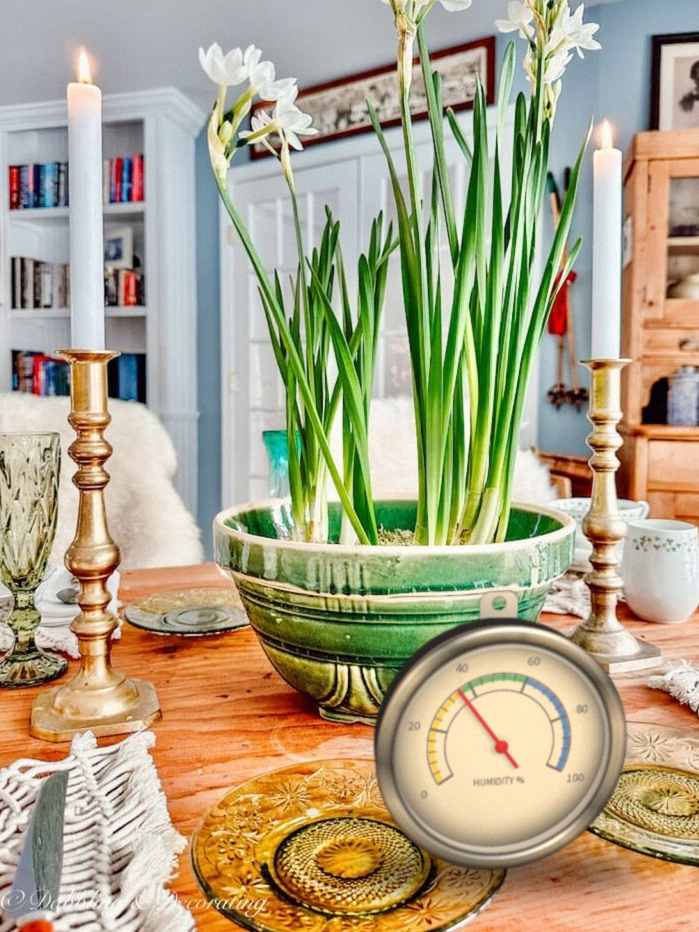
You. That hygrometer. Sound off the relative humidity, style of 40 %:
36 %
